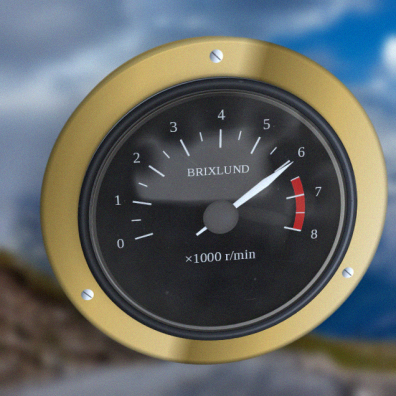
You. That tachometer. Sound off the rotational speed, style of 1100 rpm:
6000 rpm
